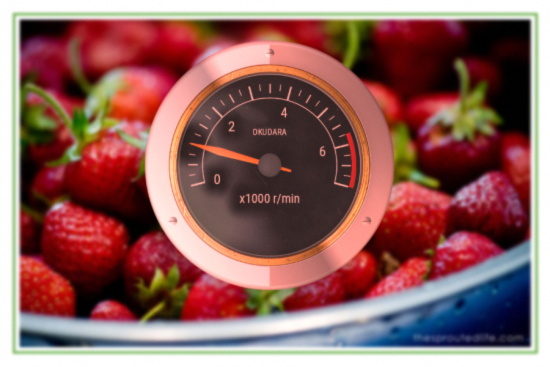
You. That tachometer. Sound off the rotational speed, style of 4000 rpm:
1000 rpm
